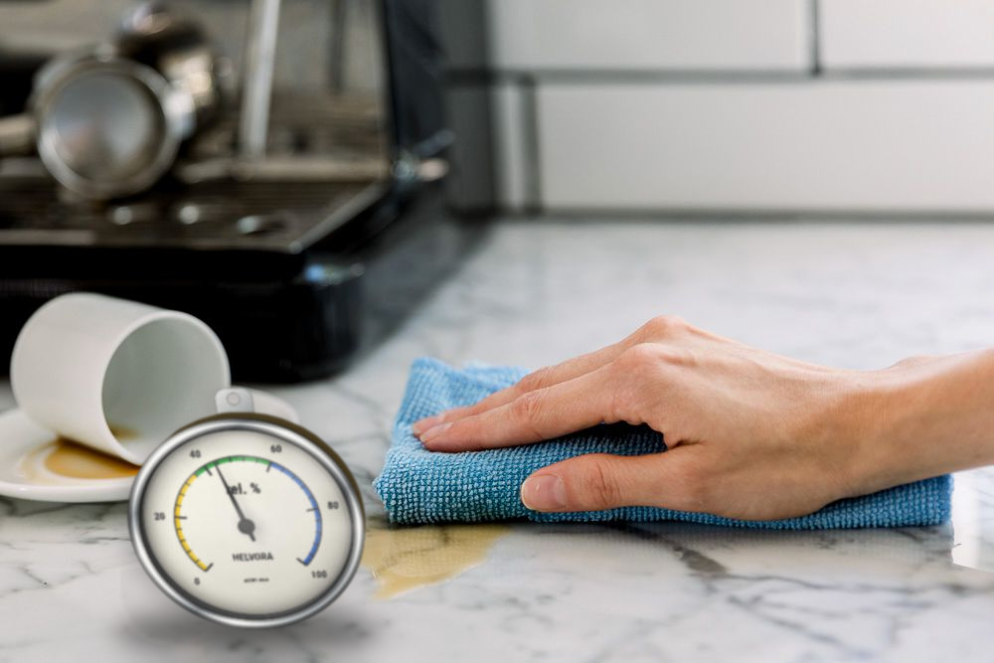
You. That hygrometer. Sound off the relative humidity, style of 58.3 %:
44 %
